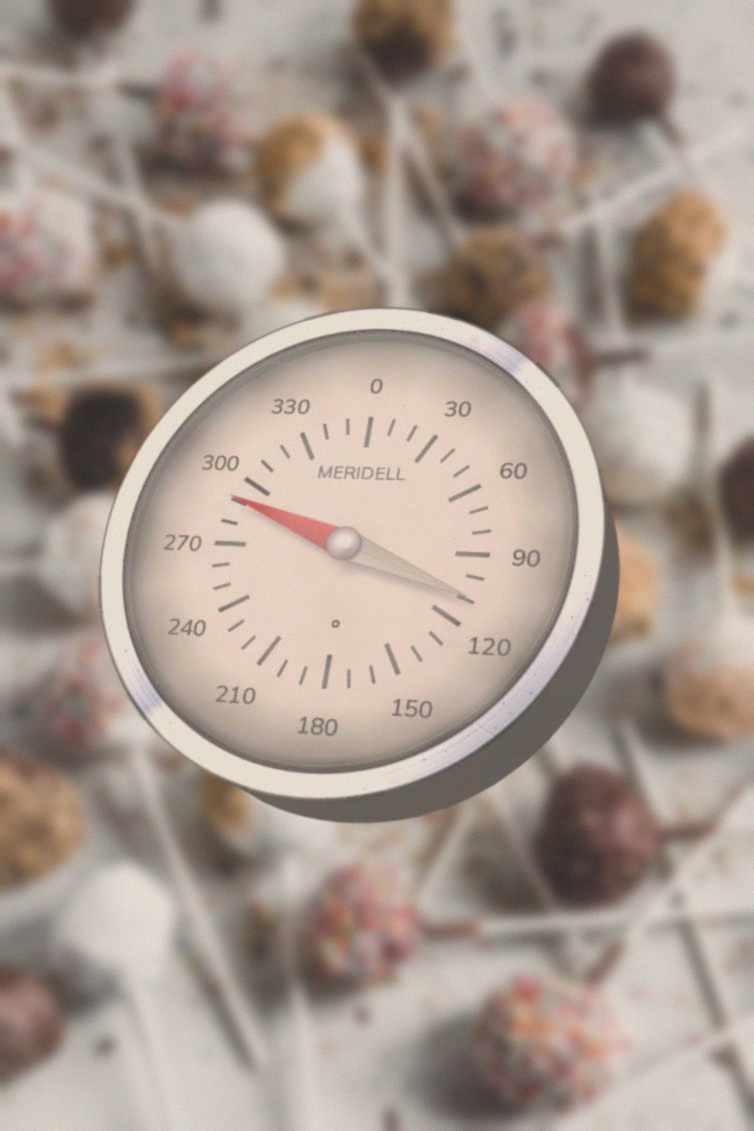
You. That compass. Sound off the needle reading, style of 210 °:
290 °
